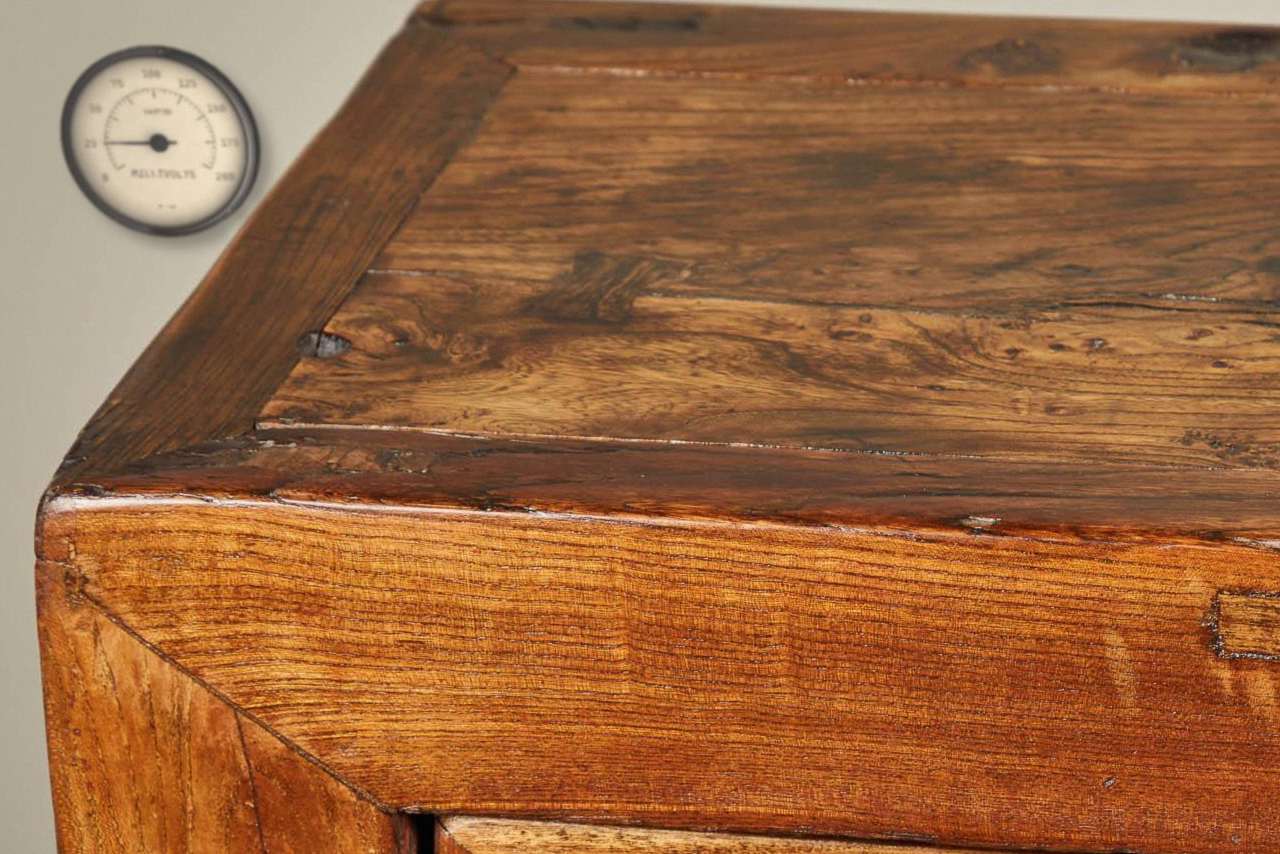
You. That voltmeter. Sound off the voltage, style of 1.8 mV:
25 mV
